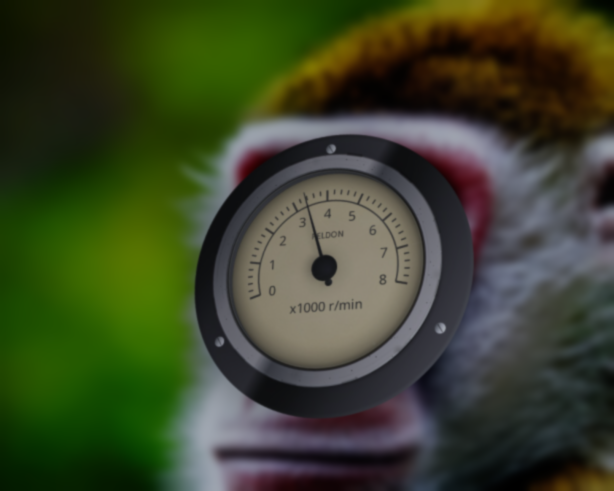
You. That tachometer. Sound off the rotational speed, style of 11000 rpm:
3400 rpm
